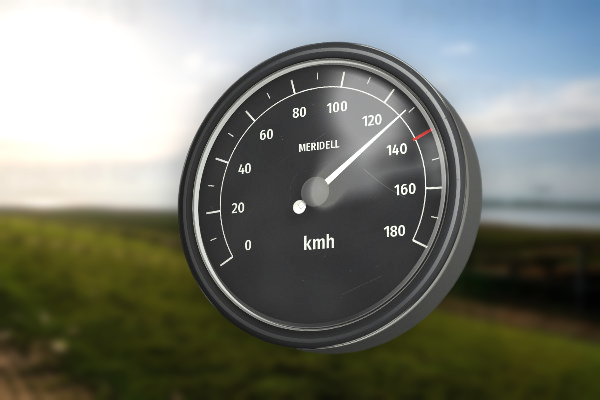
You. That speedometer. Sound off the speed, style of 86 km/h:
130 km/h
